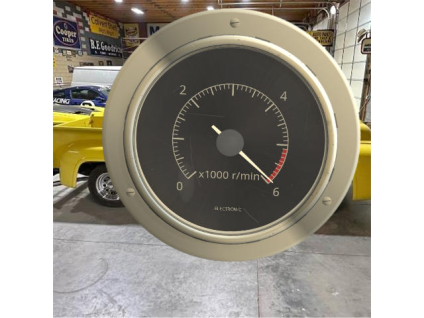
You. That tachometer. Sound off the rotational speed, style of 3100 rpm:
5900 rpm
